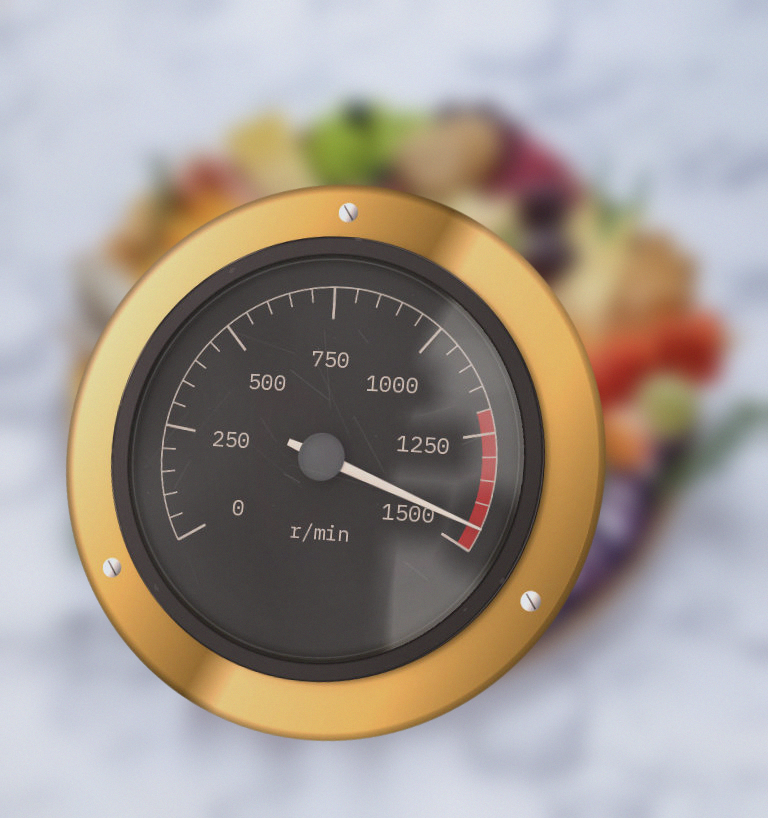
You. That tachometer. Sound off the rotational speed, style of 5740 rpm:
1450 rpm
